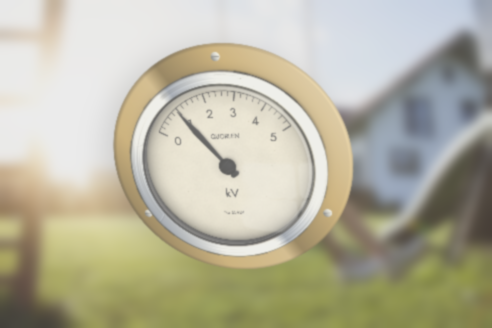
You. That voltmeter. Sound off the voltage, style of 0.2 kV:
1 kV
